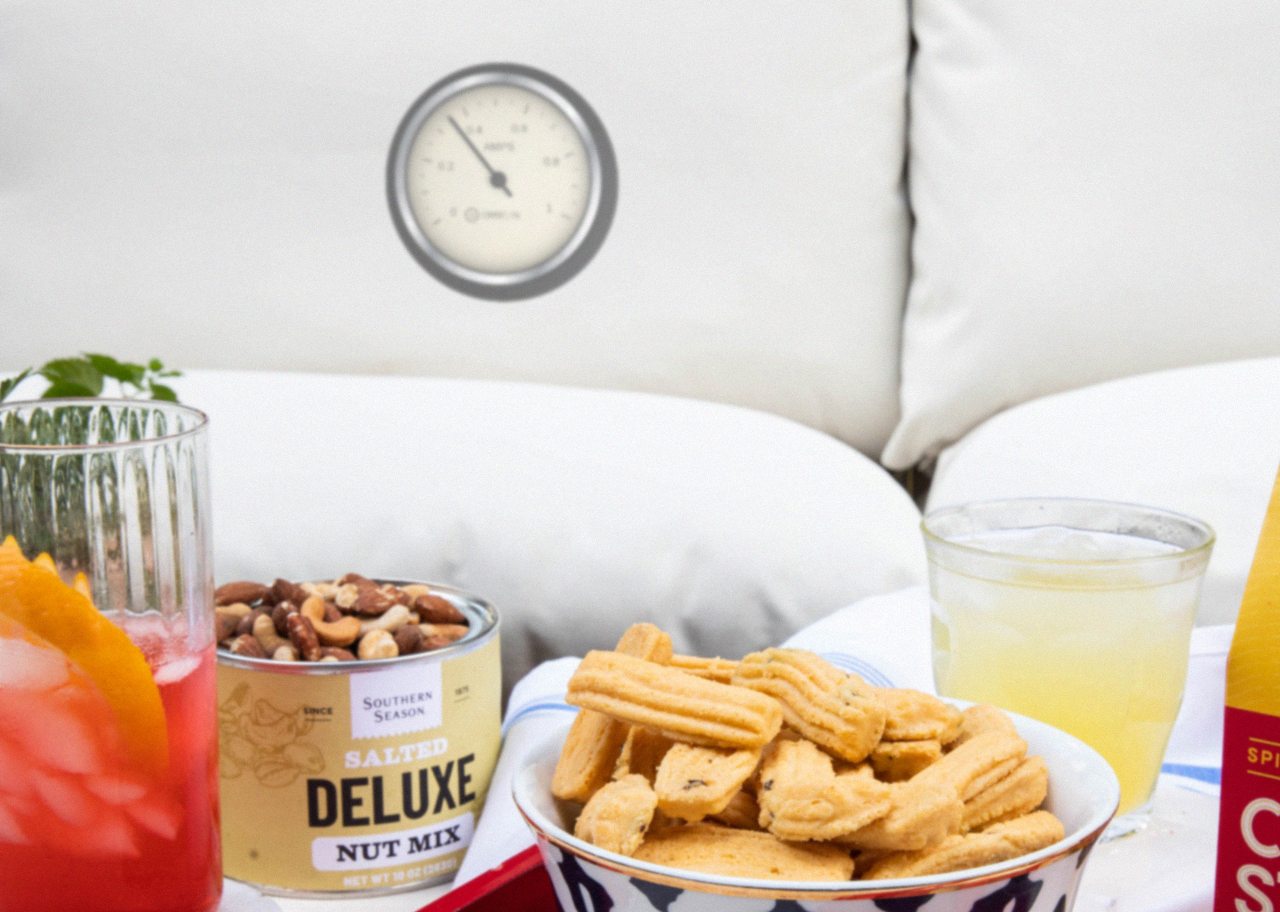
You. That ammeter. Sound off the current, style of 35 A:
0.35 A
